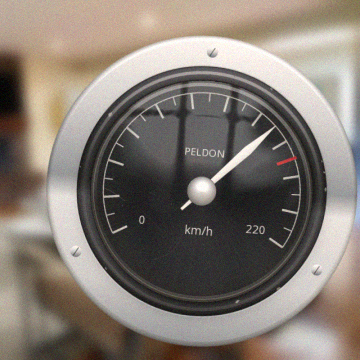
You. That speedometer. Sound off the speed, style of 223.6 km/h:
150 km/h
